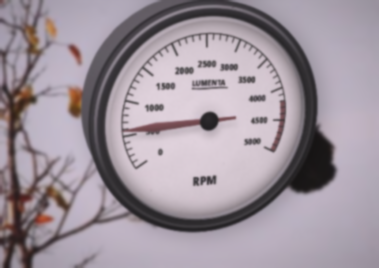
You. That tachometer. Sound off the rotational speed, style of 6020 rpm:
600 rpm
